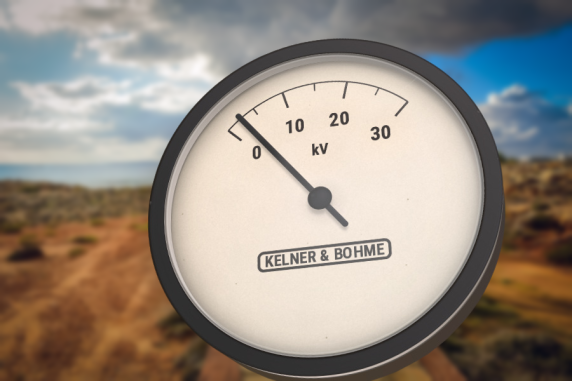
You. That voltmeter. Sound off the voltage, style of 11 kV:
2.5 kV
